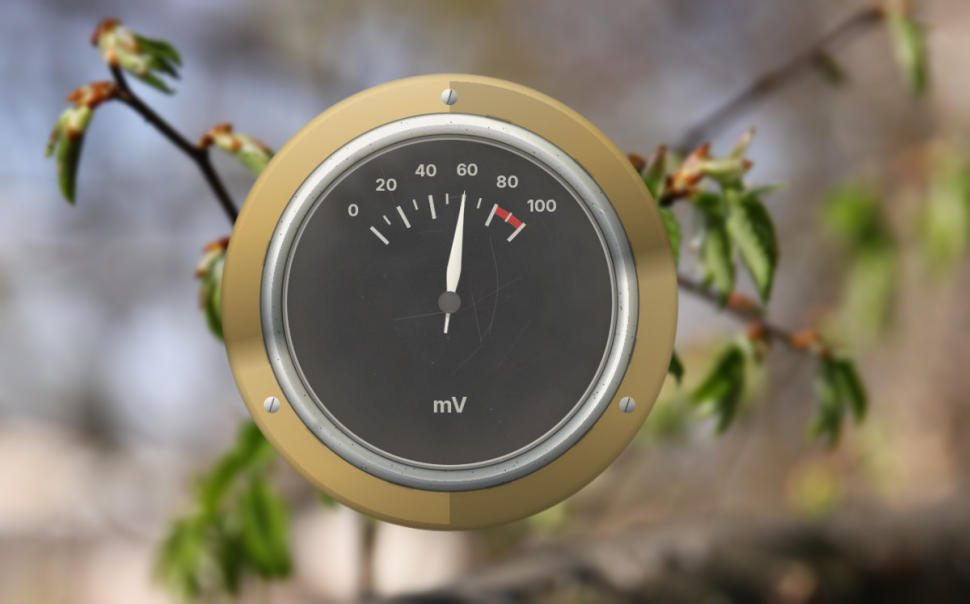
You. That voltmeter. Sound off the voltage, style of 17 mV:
60 mV
